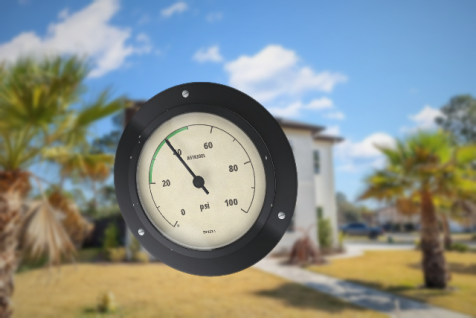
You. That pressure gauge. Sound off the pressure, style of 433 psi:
40 psi
